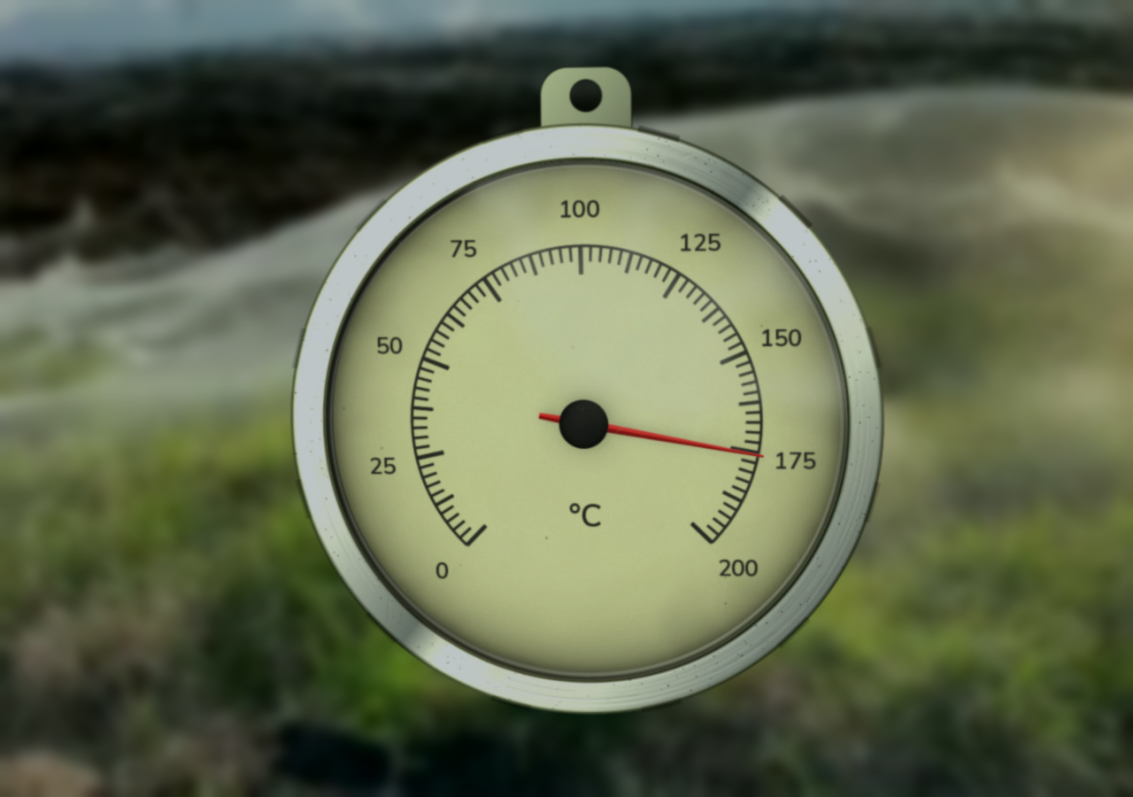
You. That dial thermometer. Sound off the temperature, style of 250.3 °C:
175 °C
